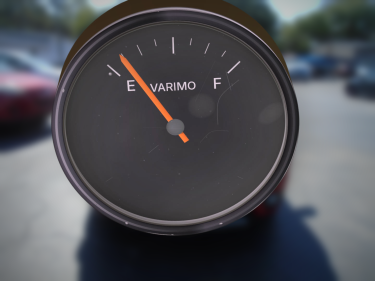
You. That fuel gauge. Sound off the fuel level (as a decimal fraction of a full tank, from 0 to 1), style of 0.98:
0.125
